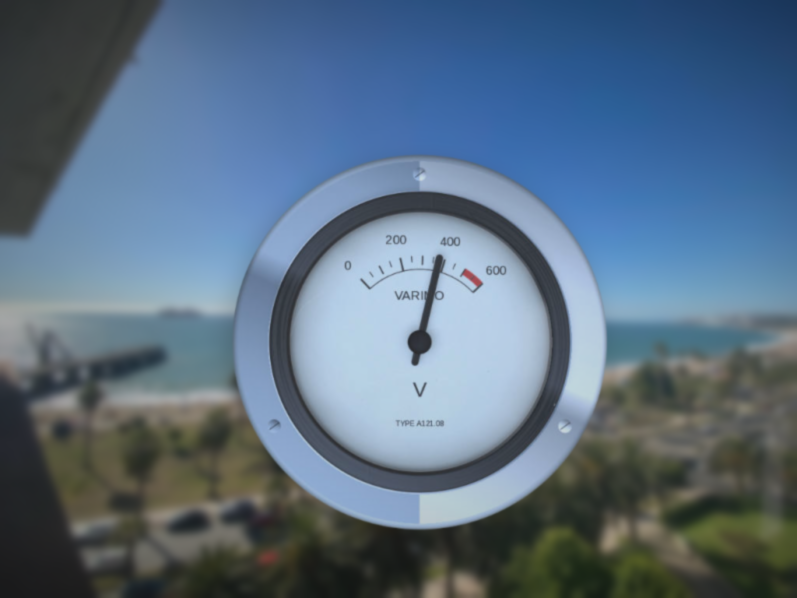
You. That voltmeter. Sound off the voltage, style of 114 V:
375 V
